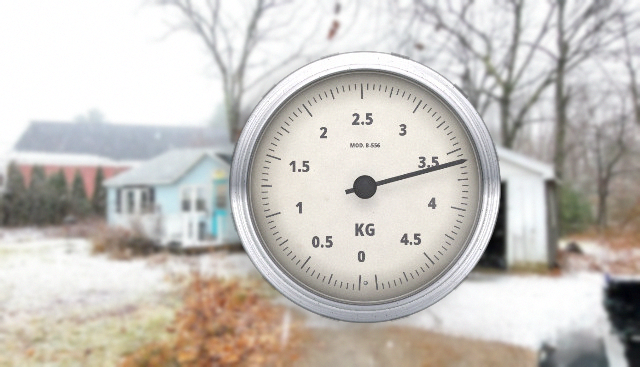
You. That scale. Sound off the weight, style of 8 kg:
3.6 kg
